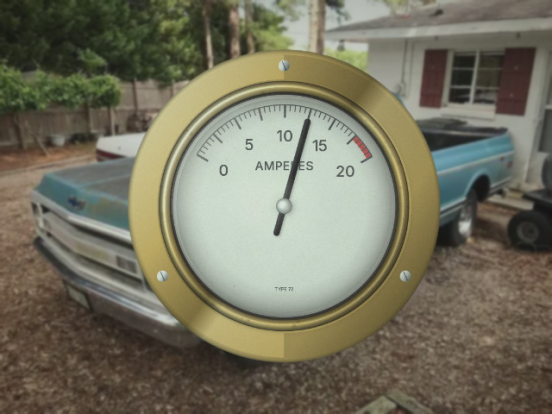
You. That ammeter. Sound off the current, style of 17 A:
12.5 A
